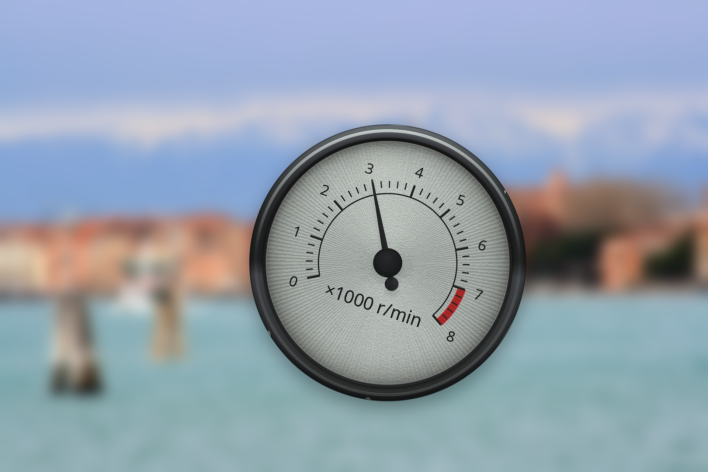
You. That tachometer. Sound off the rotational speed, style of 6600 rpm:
3000 rpm
